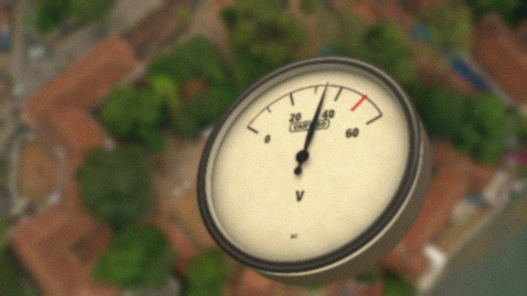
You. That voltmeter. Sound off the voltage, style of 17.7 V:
35 V
